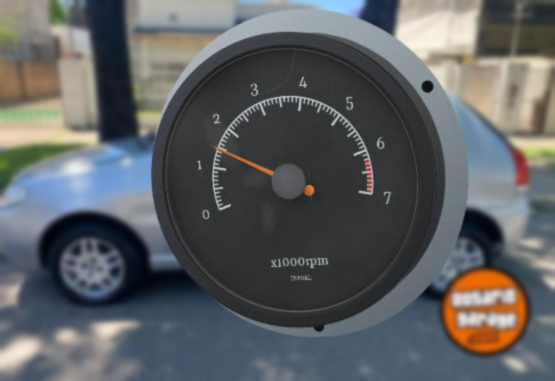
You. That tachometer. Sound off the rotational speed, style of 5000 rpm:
1500 rpm
